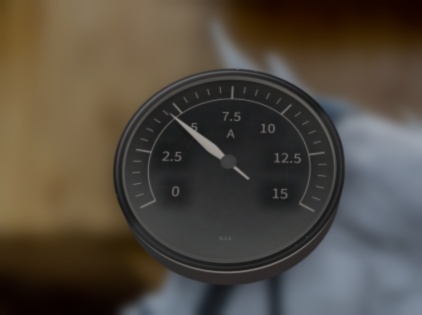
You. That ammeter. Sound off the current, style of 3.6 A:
4.5 A
